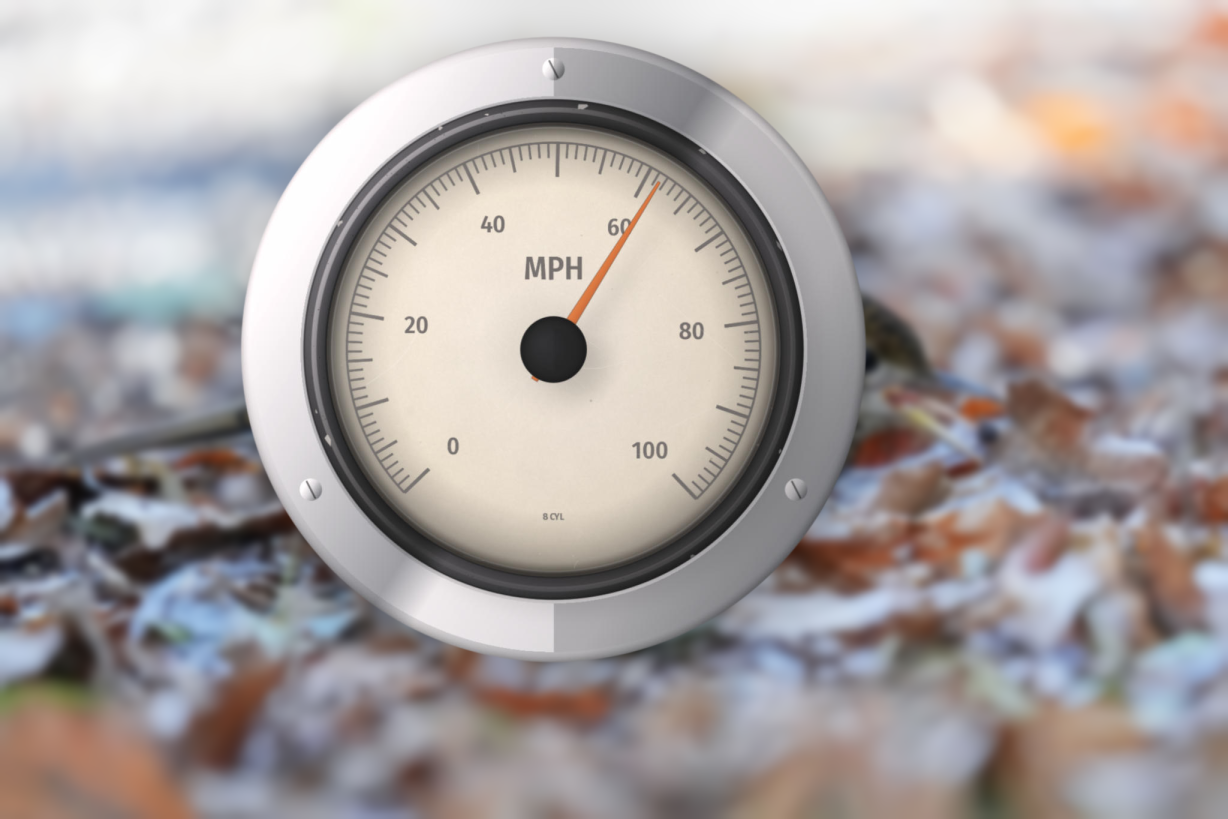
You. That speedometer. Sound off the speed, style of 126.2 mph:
61.5 mph
